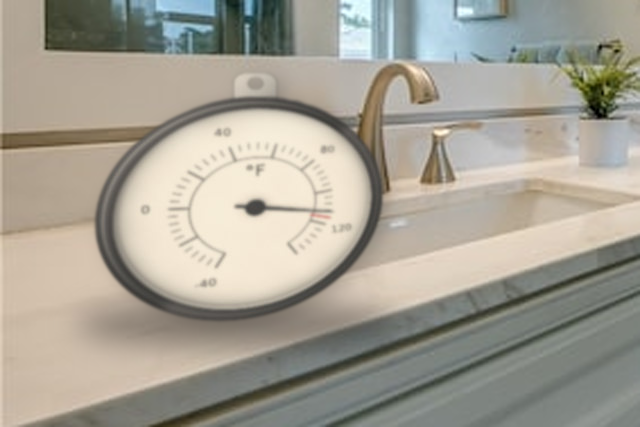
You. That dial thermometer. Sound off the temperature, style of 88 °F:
112 °F
